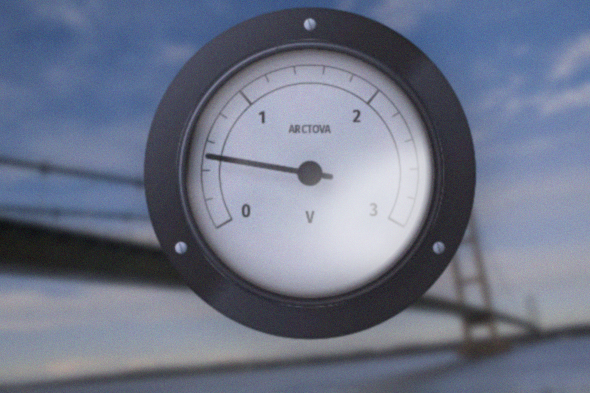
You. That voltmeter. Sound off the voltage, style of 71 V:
0.5 V
